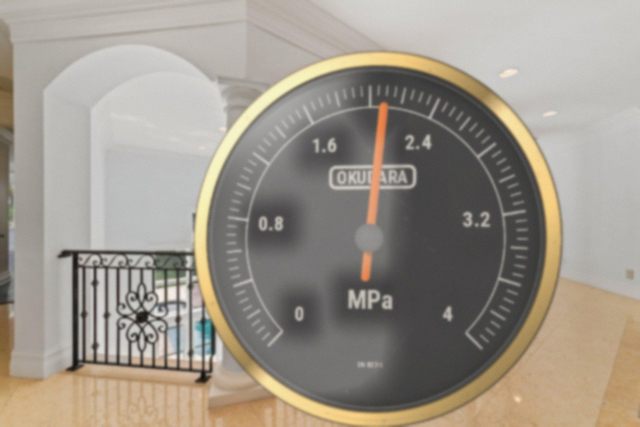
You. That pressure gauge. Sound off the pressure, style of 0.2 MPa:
2.1 MPa
